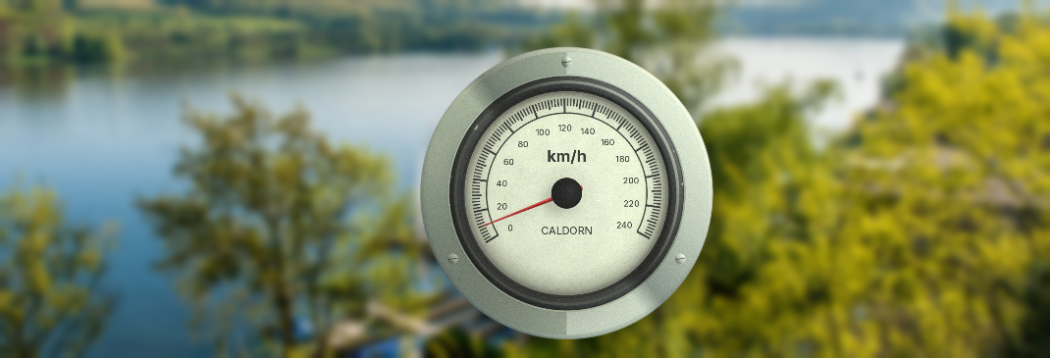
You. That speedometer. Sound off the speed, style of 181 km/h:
10 km/h
